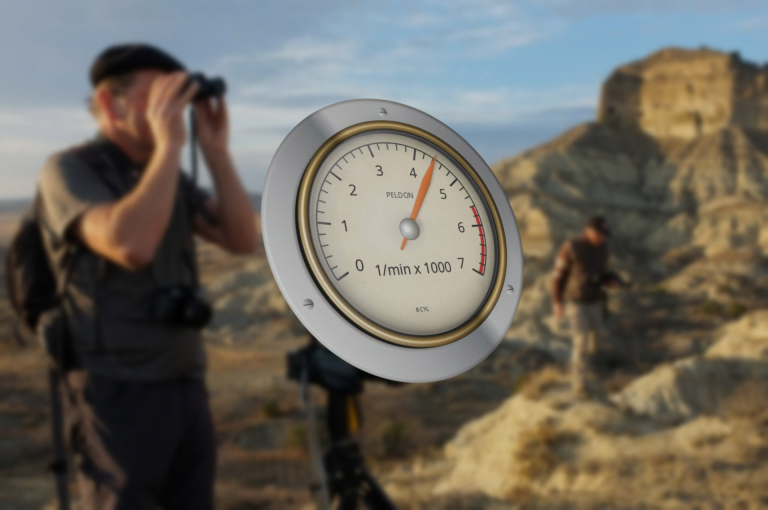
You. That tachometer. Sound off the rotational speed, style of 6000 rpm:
4400 rpm
